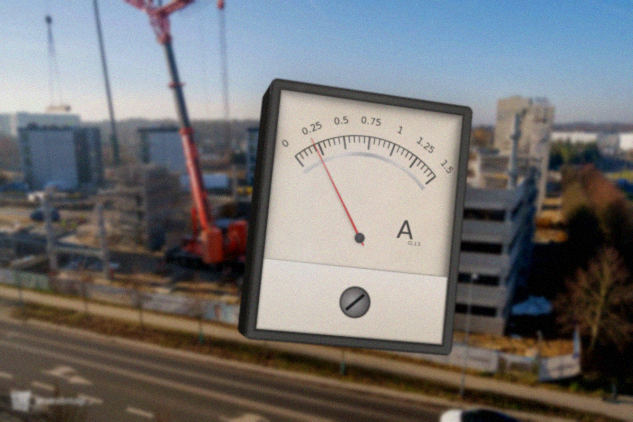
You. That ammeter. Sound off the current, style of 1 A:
0.2 A
